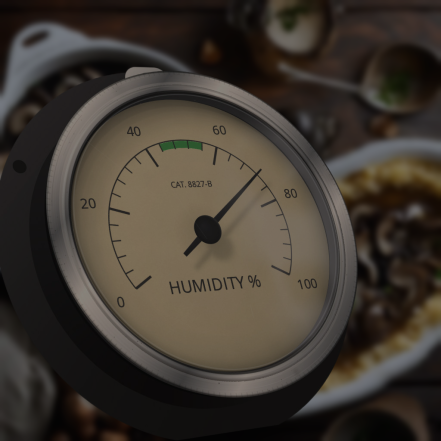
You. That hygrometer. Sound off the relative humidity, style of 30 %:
72 %
